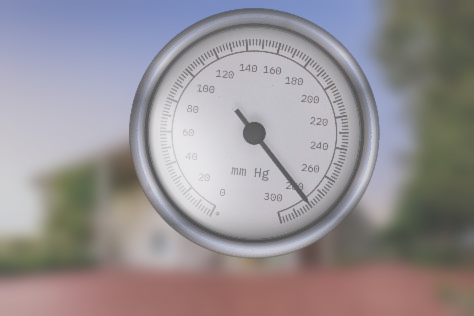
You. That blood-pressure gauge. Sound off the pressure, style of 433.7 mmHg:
280 mmHg
